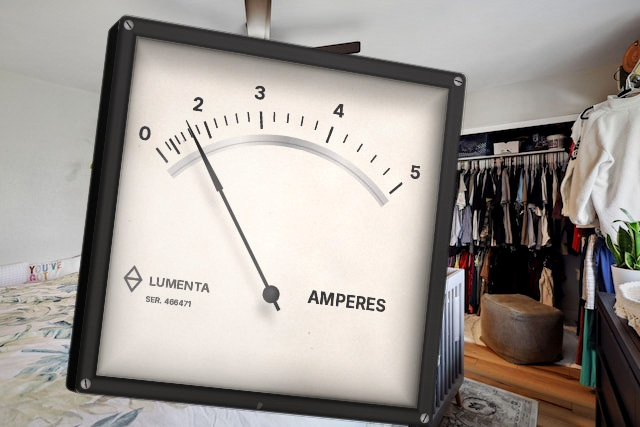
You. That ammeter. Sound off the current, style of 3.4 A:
1.6 A
